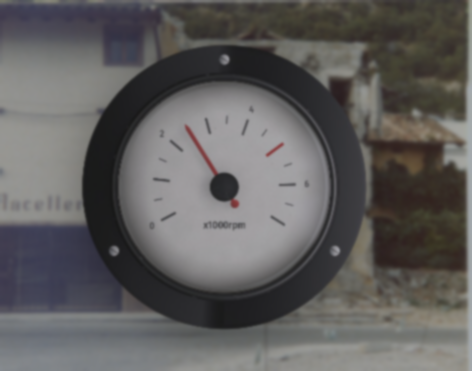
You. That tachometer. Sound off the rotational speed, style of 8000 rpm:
2500 rpm
